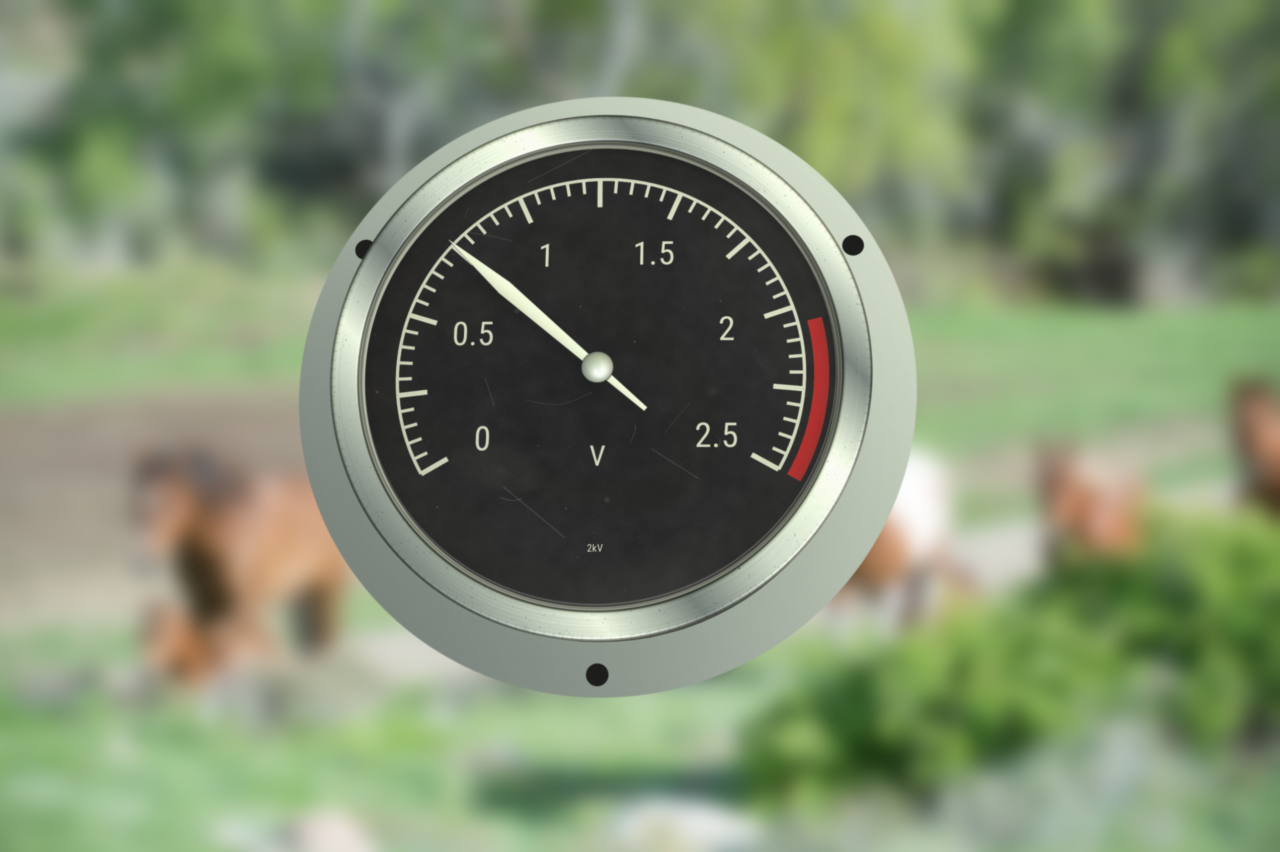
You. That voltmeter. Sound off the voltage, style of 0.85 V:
0.75 V
